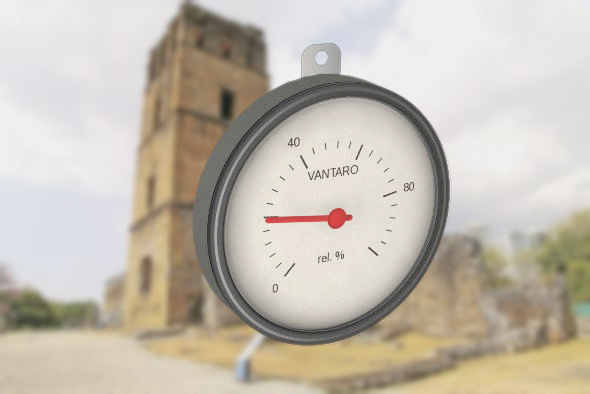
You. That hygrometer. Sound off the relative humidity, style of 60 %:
20 %
